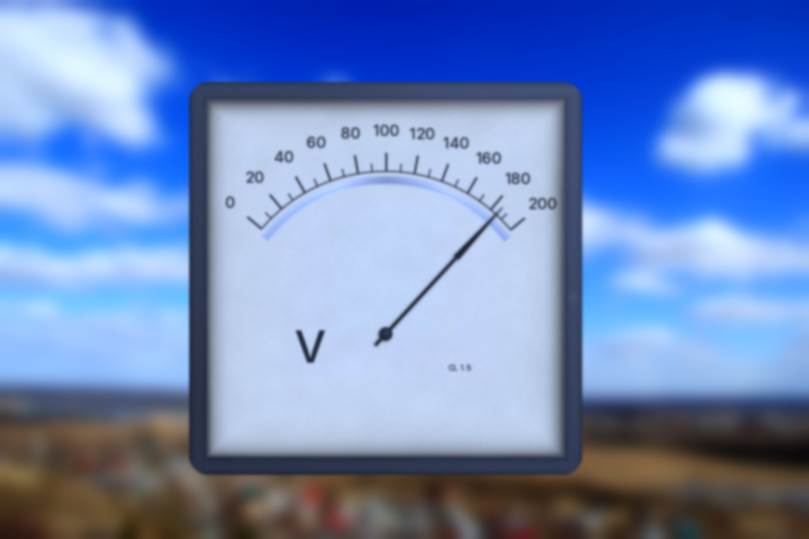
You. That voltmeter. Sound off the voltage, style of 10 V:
185 V
